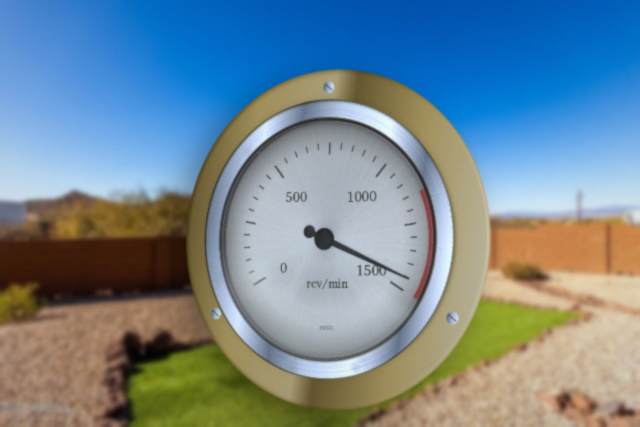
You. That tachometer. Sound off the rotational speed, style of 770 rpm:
1450 rpm
